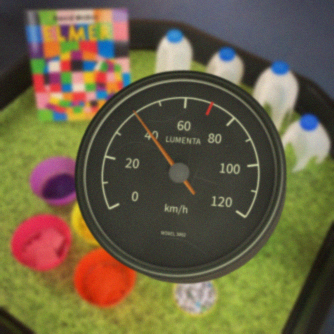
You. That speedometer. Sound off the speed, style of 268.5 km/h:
40 km/h
